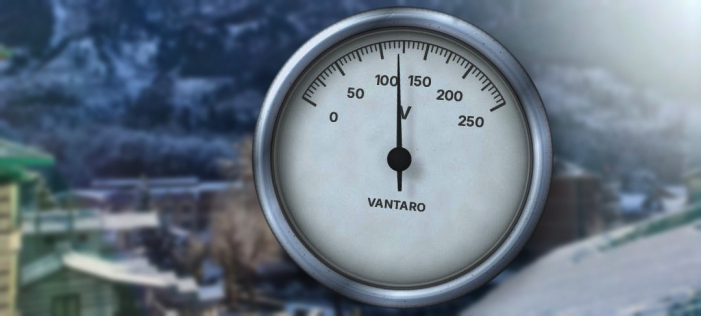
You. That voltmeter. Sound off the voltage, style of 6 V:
120 V
